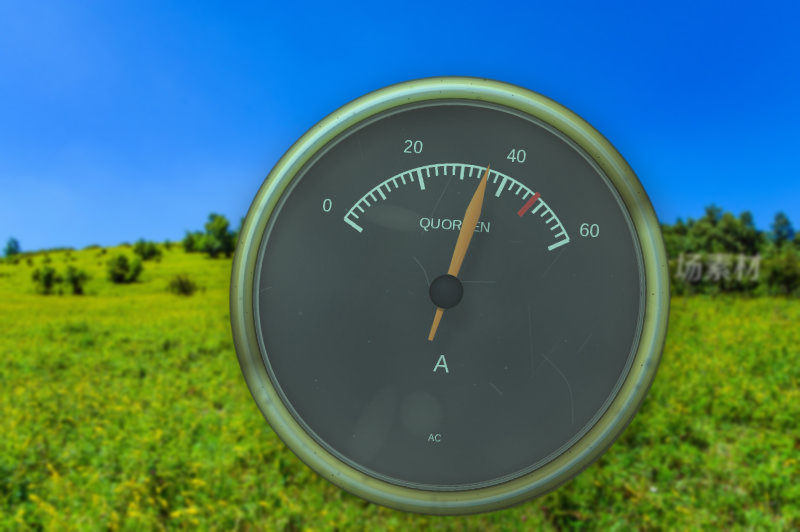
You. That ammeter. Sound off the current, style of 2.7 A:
36 A
